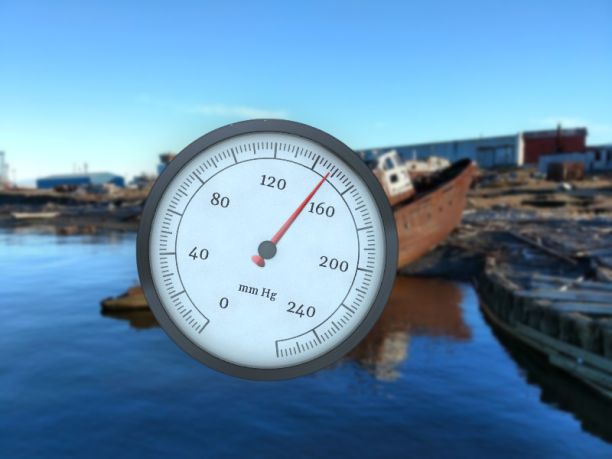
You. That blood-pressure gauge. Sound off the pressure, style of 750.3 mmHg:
148 mmHg
